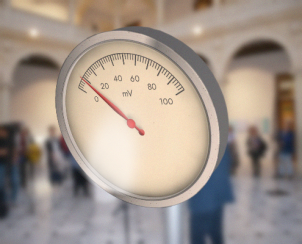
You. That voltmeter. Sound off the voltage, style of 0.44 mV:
10 mV
